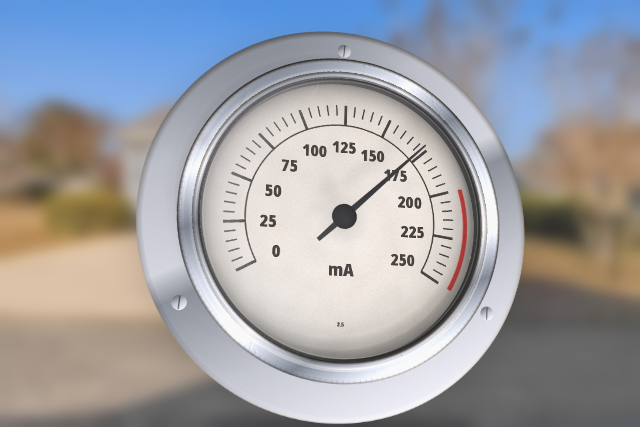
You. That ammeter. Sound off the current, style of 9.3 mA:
172.5 mA
